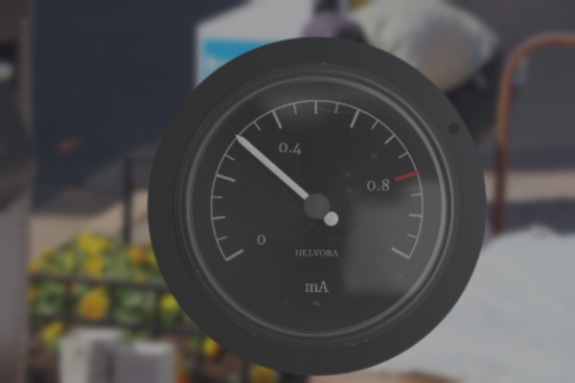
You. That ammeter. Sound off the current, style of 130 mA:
0.3 mA
